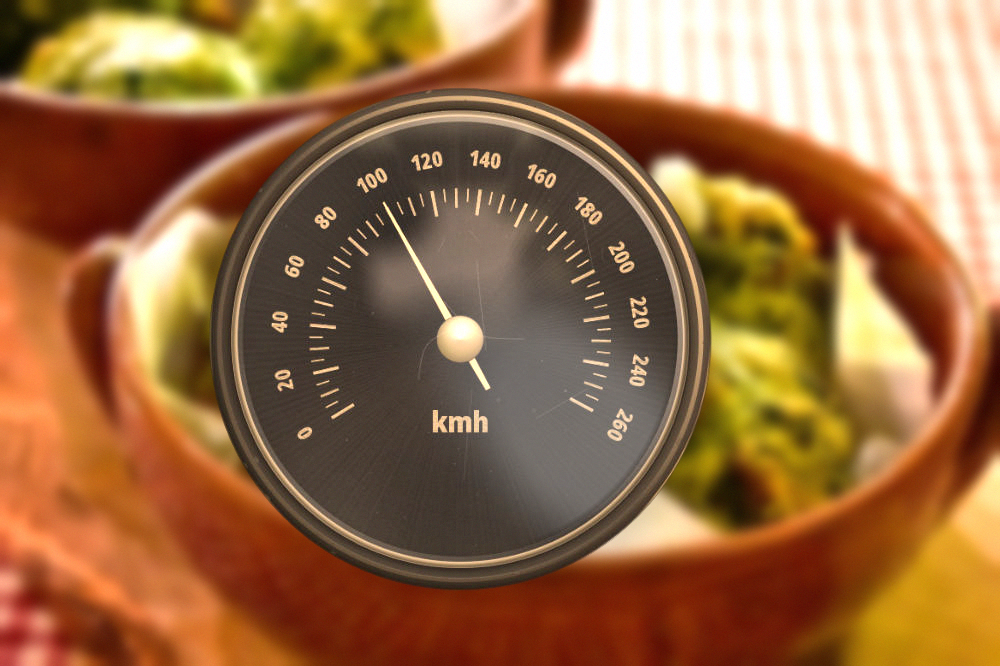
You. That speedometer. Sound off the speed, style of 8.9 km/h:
100 km/h
